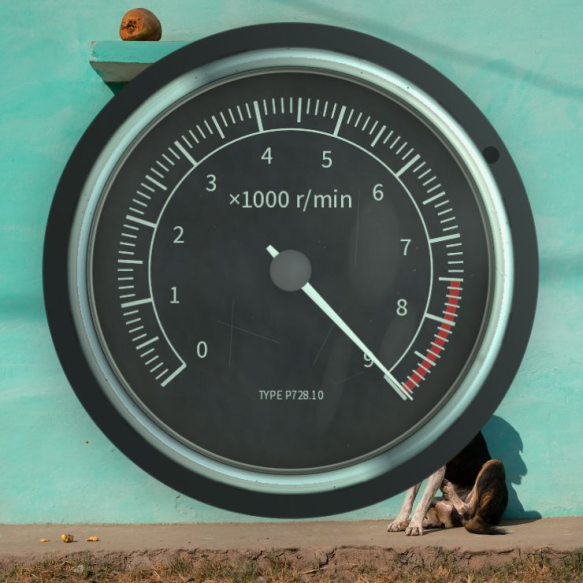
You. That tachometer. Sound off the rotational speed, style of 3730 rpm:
8950 rpm
